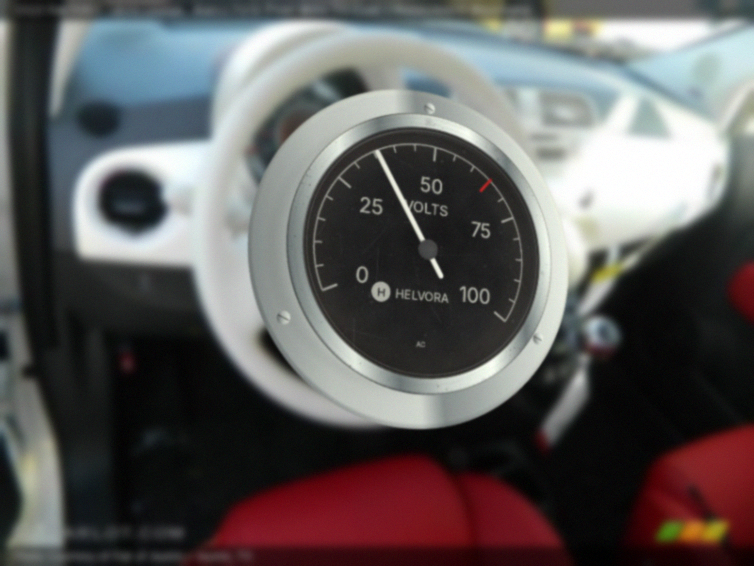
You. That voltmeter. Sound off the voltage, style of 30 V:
35 V
